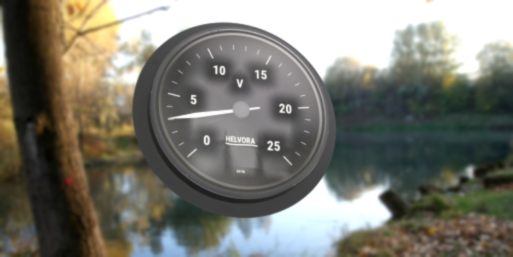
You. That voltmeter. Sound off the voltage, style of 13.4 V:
3 V
